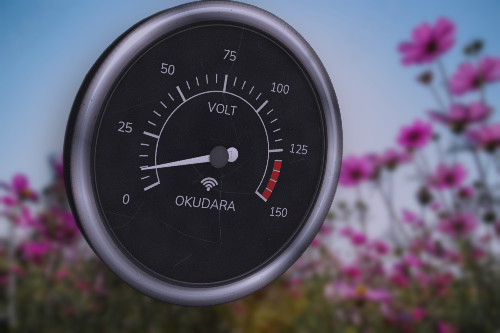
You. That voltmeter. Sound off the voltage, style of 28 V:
10 V
